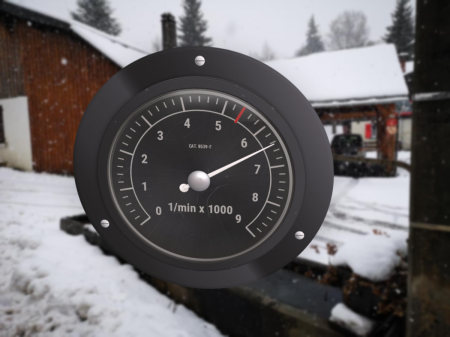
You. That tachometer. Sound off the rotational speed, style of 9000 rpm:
6400 rpm
